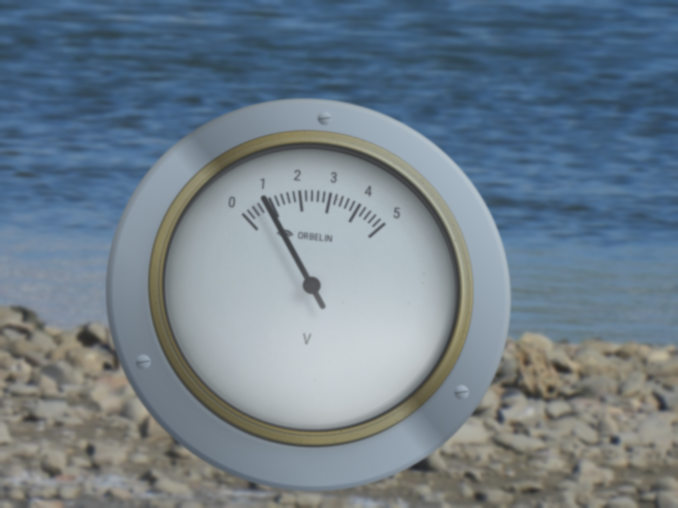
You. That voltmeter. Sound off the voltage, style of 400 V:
0.8 V
